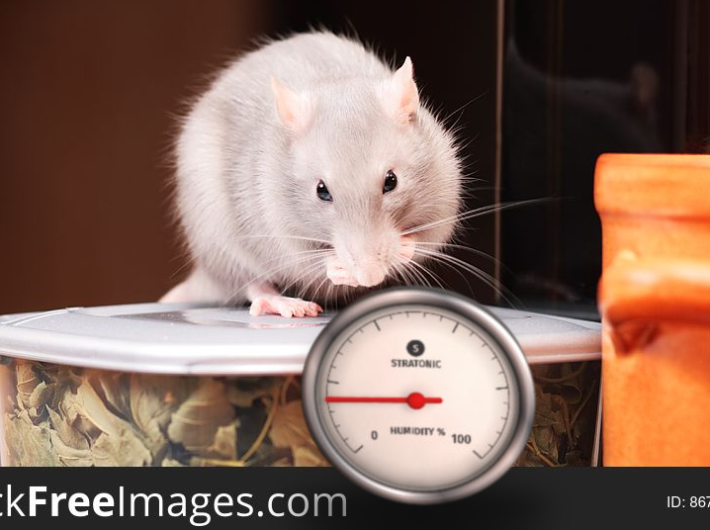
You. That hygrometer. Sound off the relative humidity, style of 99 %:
16 %
